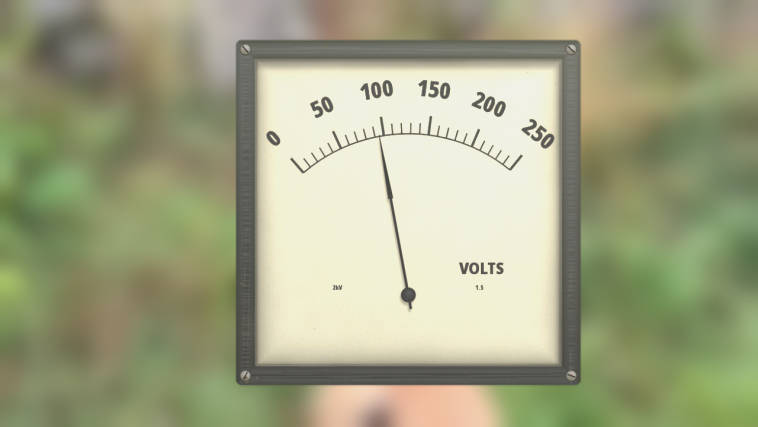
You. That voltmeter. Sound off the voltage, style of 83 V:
95 V
